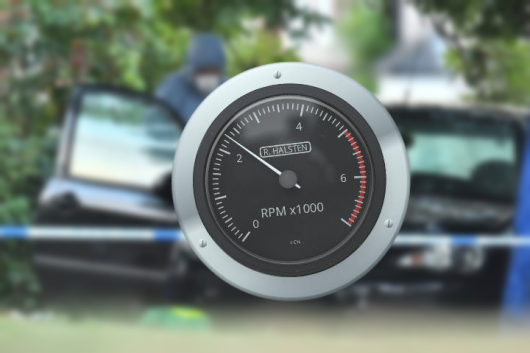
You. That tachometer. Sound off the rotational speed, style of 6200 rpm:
2300 rpm
